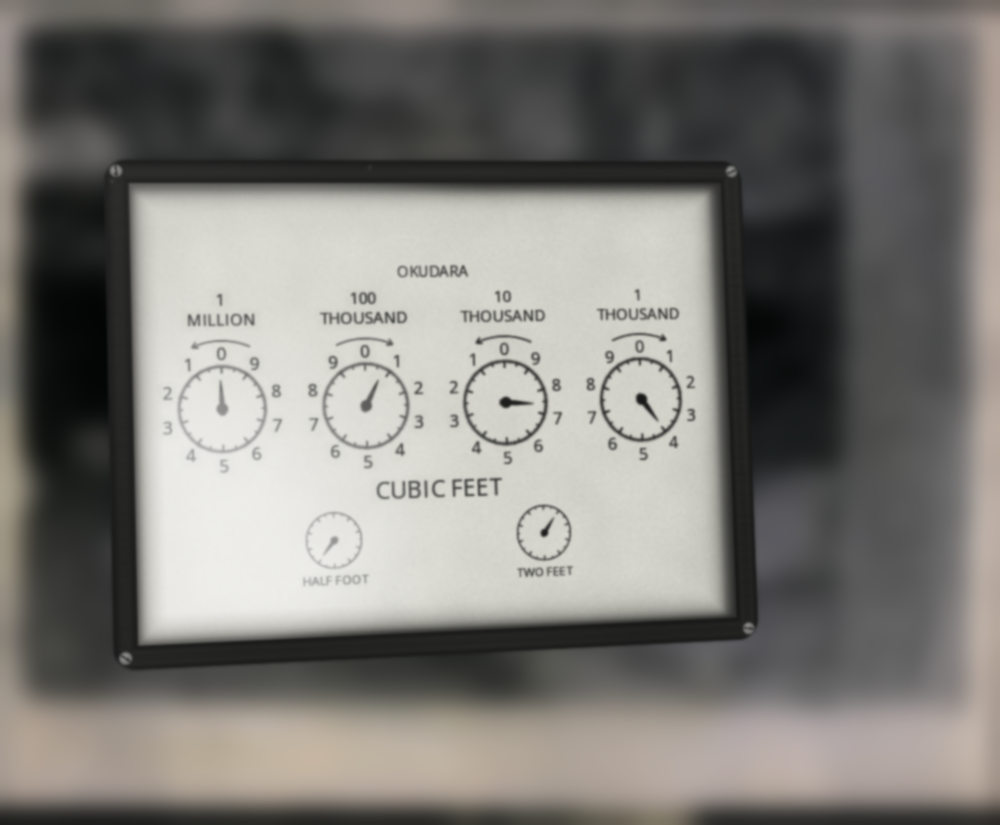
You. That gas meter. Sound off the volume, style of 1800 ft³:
7400 ft³
